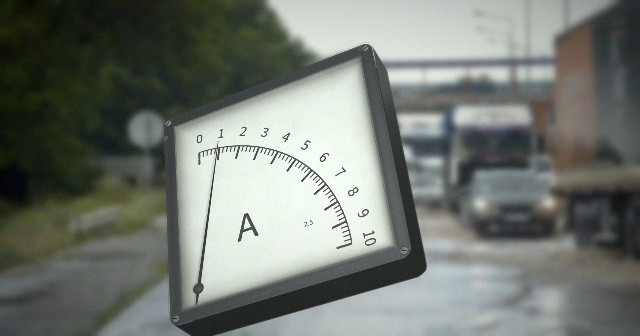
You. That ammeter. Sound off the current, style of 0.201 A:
1 A
